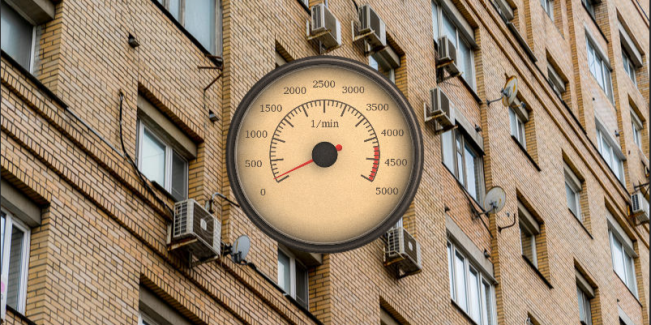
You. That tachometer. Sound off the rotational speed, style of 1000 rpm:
100 rpm
